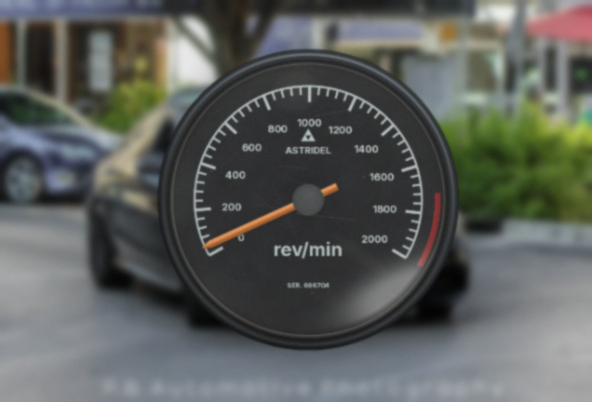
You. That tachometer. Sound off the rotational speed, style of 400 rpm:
40 rpm
